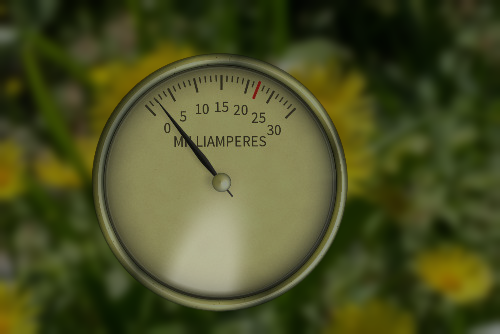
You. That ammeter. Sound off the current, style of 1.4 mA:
2 mA
